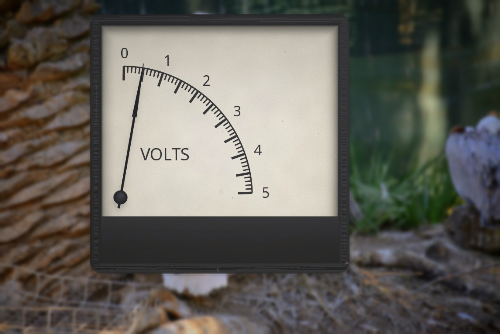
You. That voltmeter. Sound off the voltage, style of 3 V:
0.5 V
